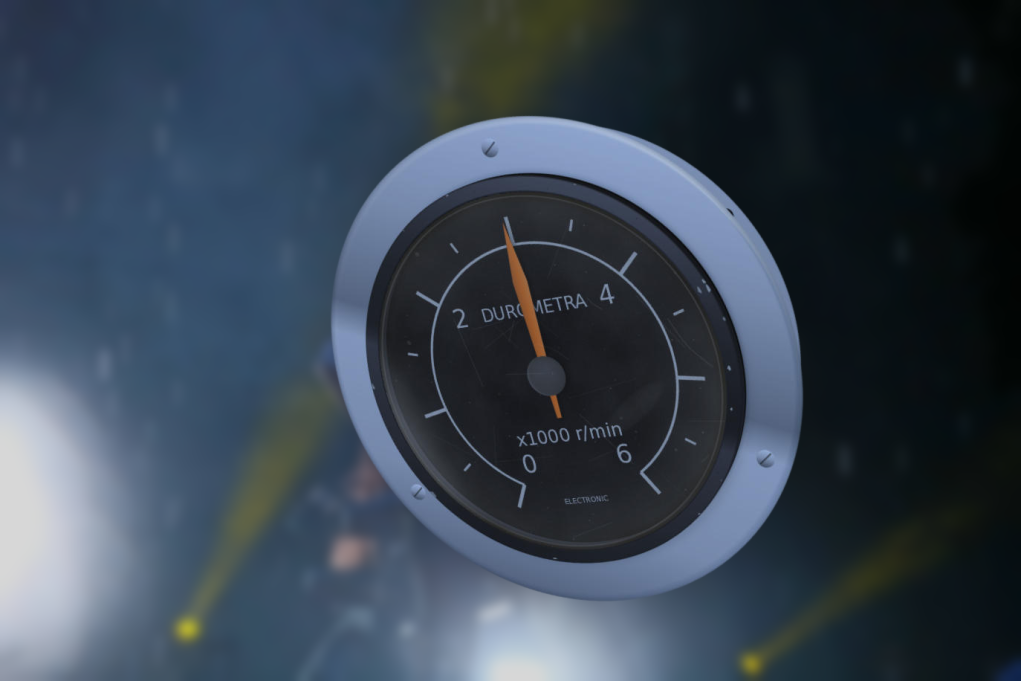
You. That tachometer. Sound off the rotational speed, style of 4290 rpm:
3000 rpm
